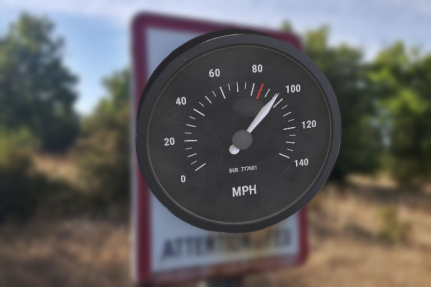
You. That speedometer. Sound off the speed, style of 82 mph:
95 mph
